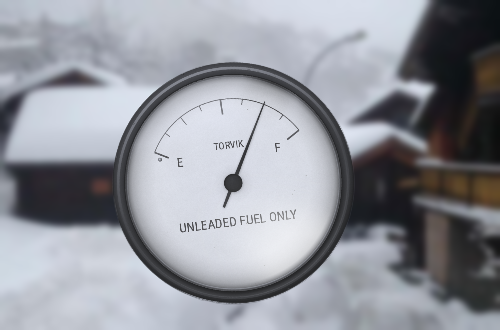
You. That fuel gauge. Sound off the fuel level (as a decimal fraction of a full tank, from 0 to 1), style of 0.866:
0.75
